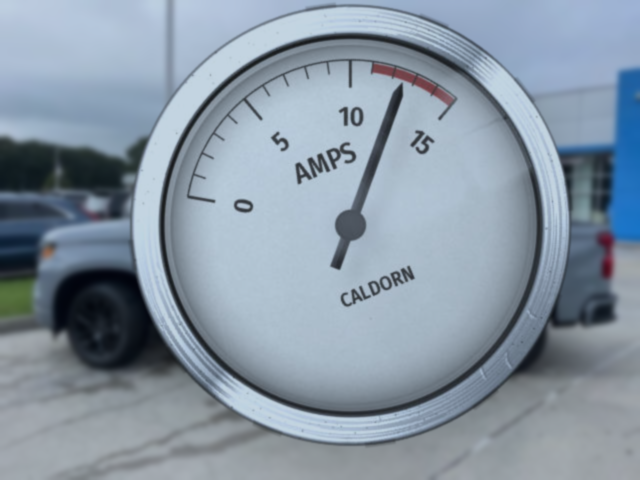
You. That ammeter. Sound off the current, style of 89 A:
12.5 A
